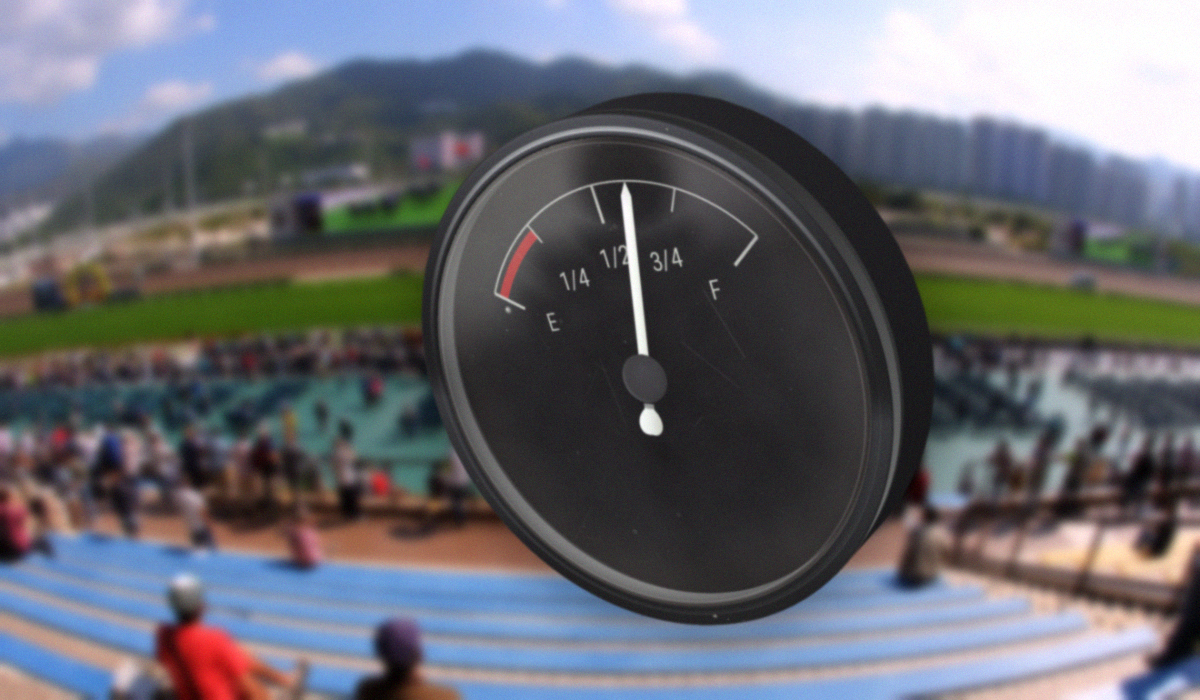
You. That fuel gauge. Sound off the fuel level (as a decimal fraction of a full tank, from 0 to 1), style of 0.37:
0.625
